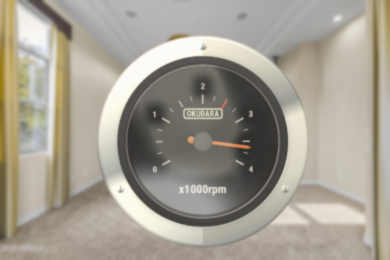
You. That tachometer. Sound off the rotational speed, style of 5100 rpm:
3625 rpm
